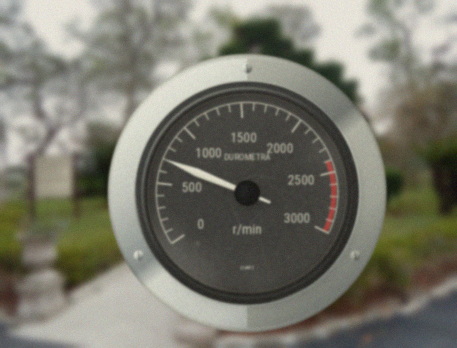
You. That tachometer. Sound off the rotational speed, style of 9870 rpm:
700 rpm
